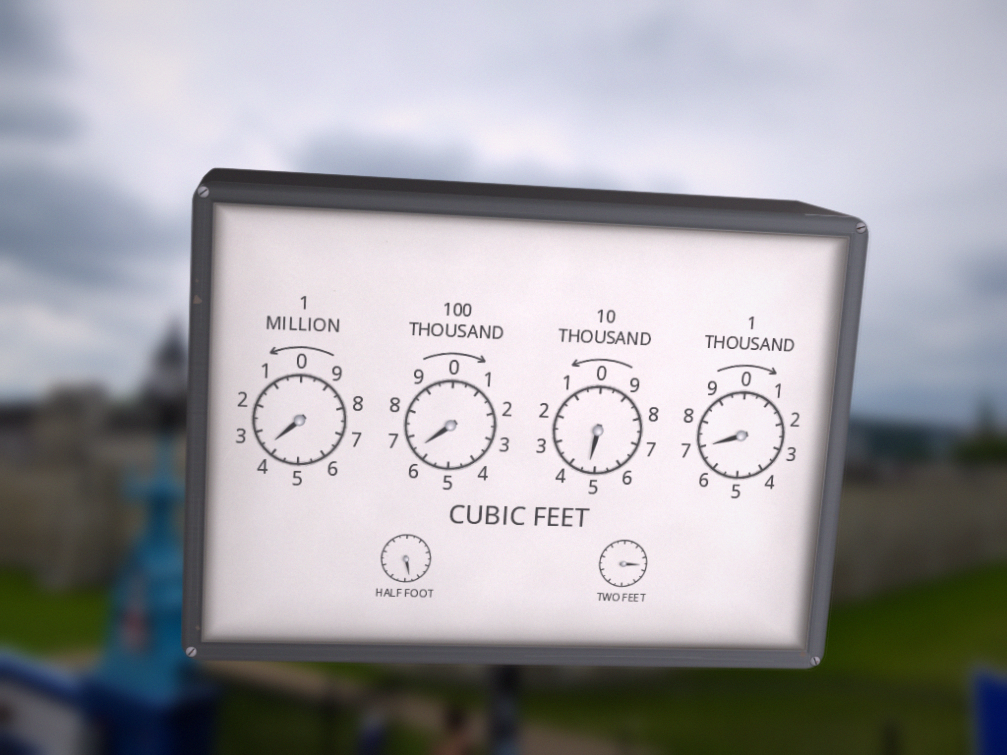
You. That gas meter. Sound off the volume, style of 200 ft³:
364700 ft³
